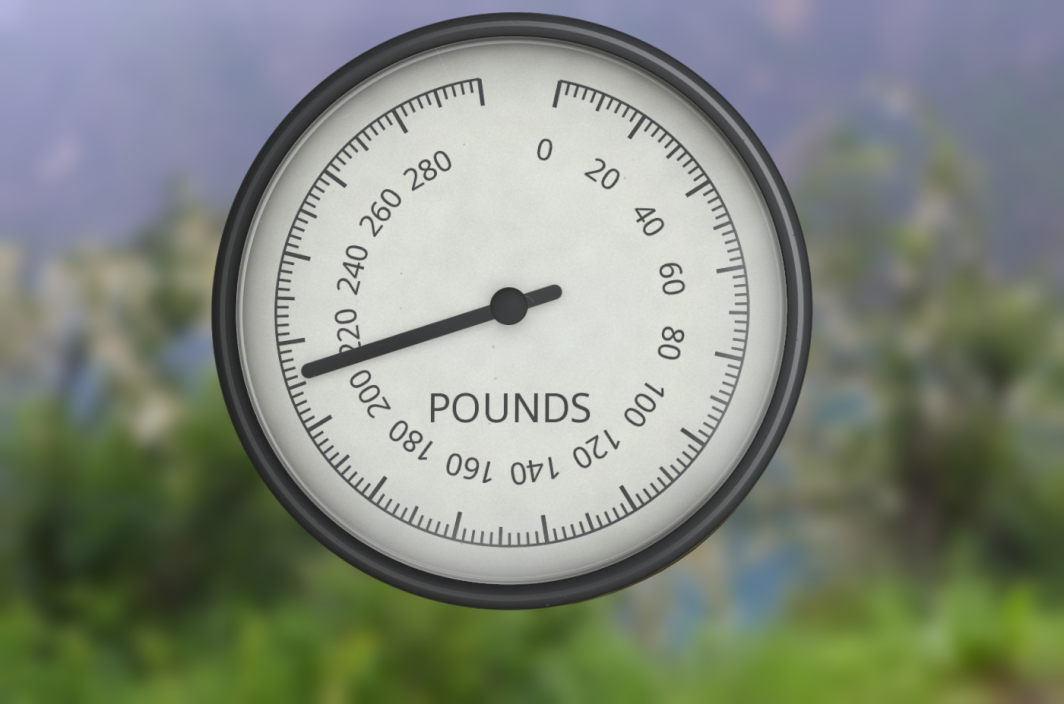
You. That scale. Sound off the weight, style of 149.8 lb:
212 lb
